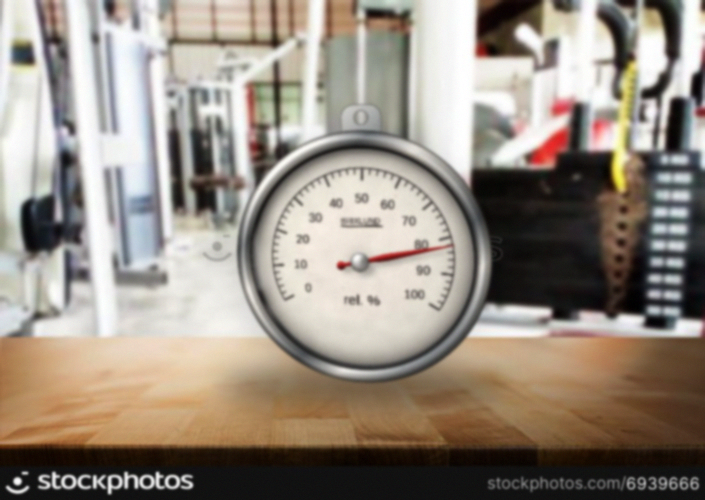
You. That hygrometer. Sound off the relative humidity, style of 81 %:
82 %
